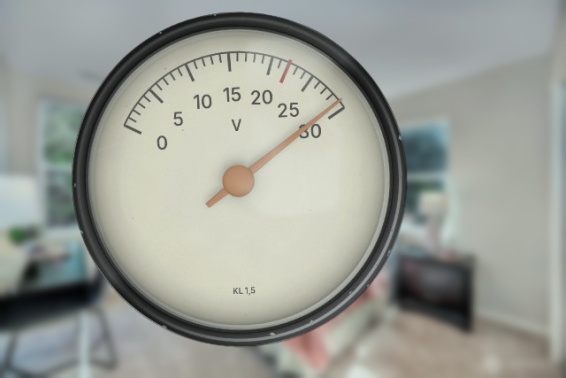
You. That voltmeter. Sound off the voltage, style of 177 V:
29 V
